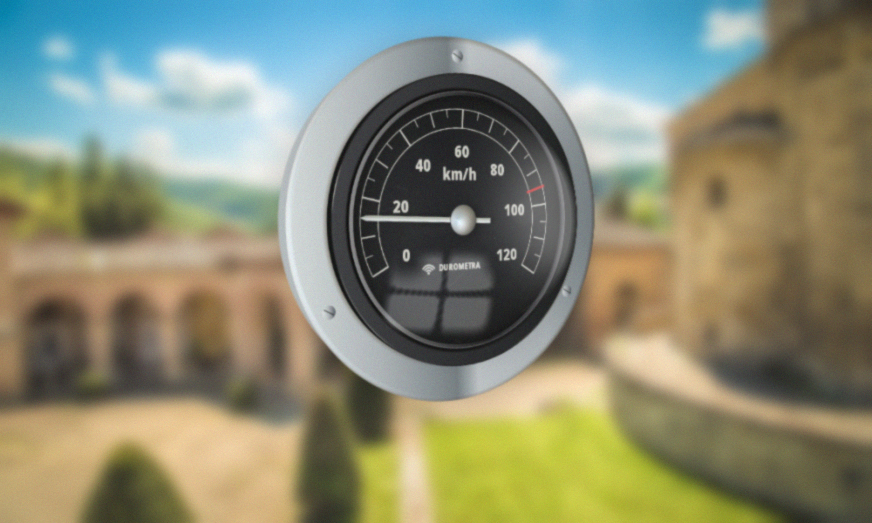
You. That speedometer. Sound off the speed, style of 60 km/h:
15 km/h
